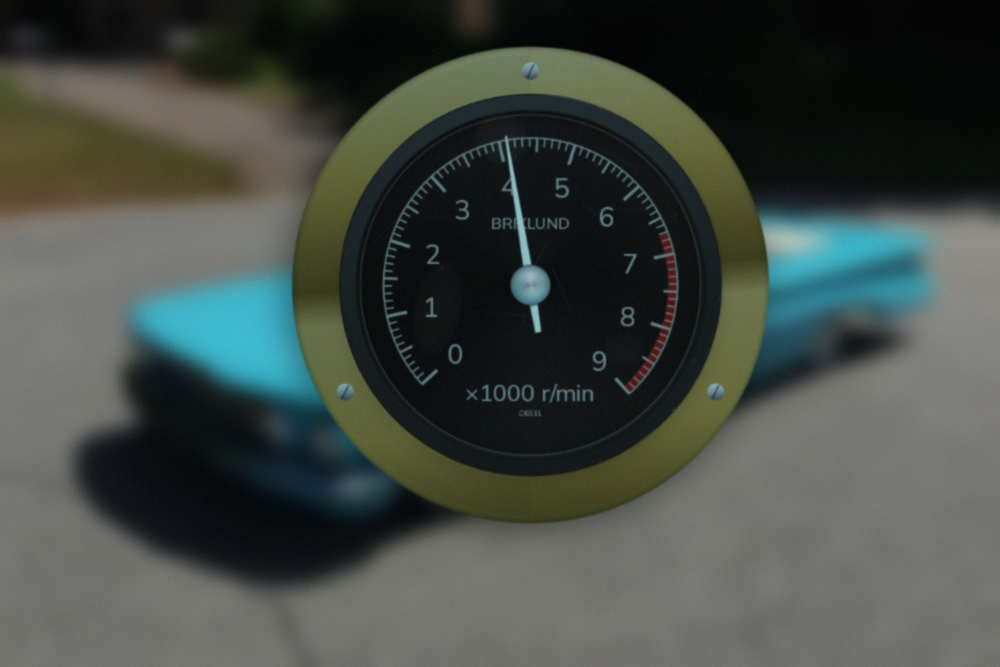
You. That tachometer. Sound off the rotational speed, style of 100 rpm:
4100 rpm
